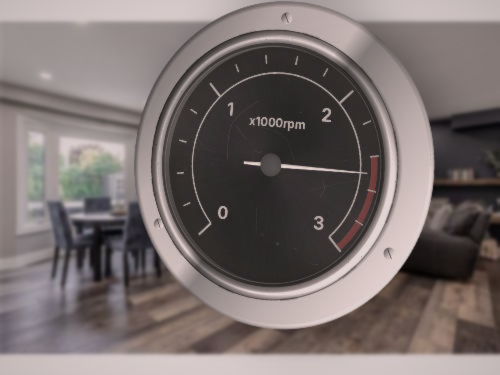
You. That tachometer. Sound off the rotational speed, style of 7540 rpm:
2500 rpm
